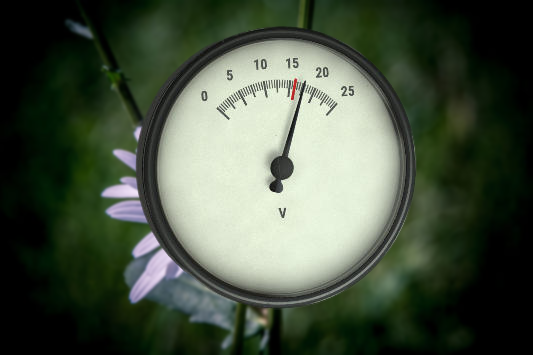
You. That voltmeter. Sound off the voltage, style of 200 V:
17.5 V
